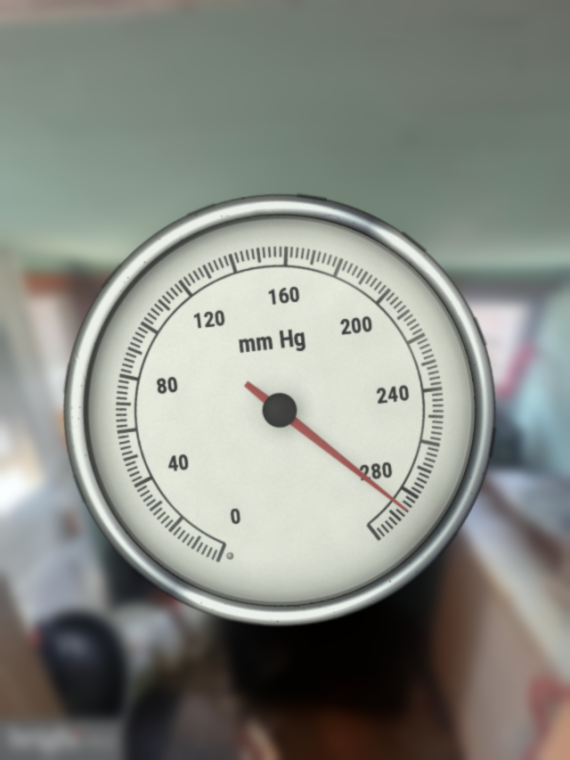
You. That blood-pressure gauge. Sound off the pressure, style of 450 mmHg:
286 mmHg
